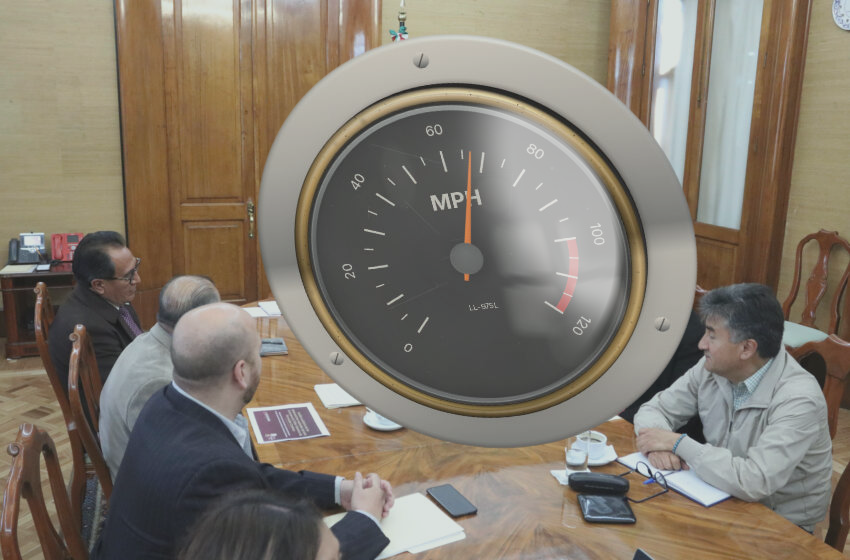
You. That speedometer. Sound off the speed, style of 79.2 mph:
67.5 mph
